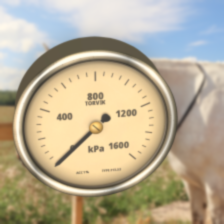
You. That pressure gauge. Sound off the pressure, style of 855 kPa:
0 kPa
